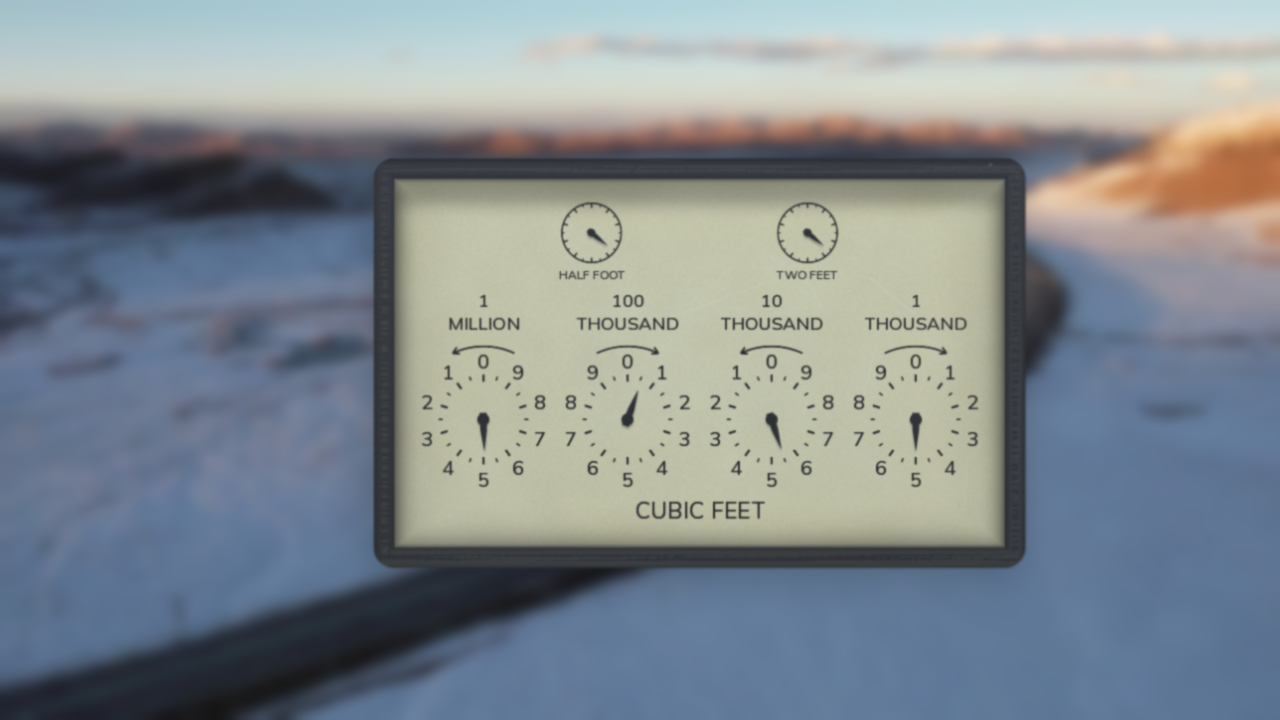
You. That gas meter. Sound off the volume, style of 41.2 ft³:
505500 ft³
